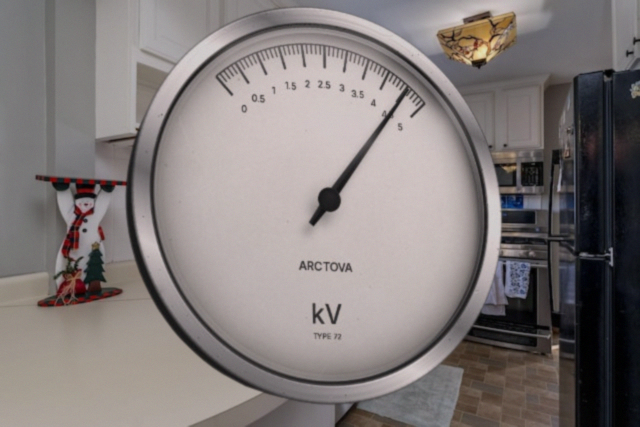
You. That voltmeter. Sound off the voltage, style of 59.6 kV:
4.5 kV
